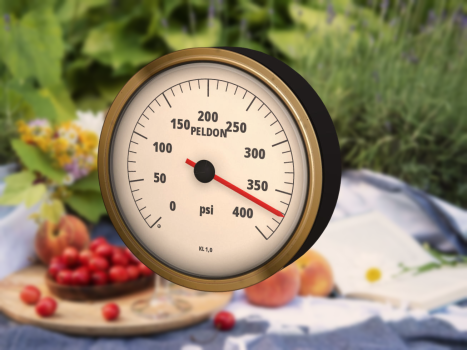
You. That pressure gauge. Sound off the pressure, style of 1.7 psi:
370 psi
